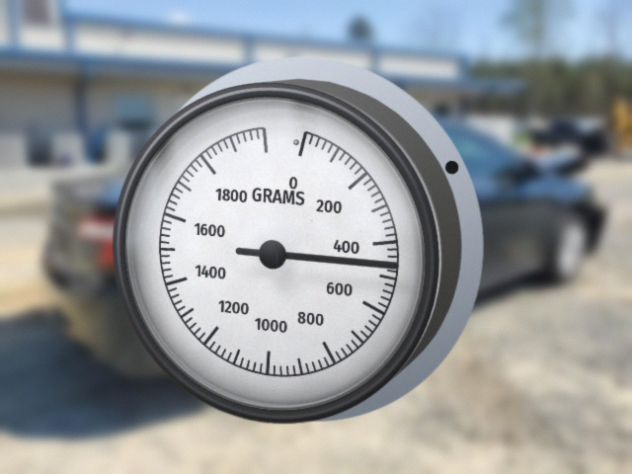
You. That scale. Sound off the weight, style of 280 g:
460 g
